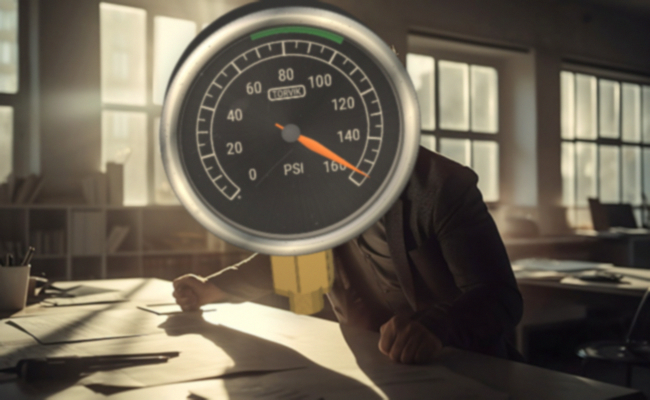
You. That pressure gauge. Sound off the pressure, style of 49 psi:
155 psi
